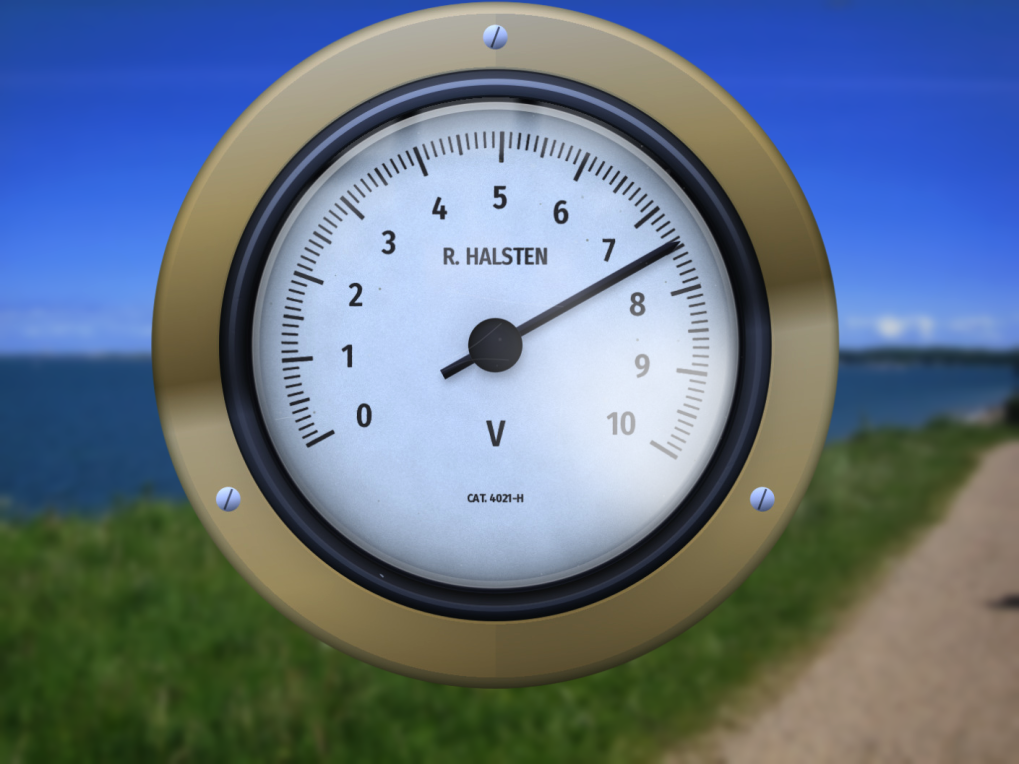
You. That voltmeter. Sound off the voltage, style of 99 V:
7.45 V
